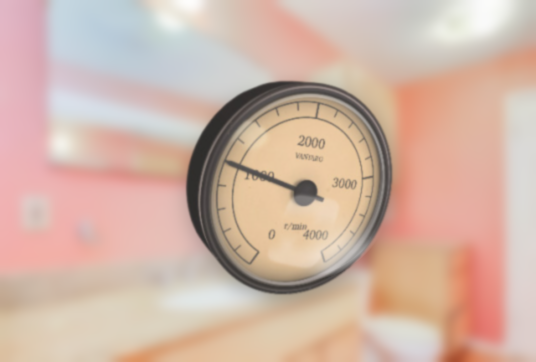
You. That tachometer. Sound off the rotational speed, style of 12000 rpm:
1000 rpm
